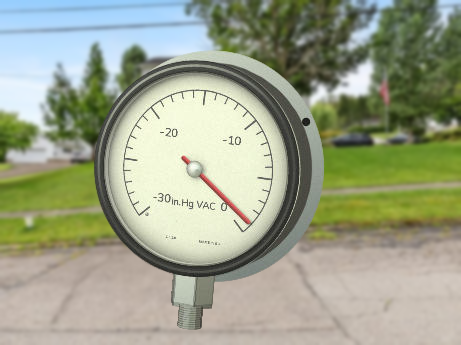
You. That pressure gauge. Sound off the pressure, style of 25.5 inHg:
-1 inHg
